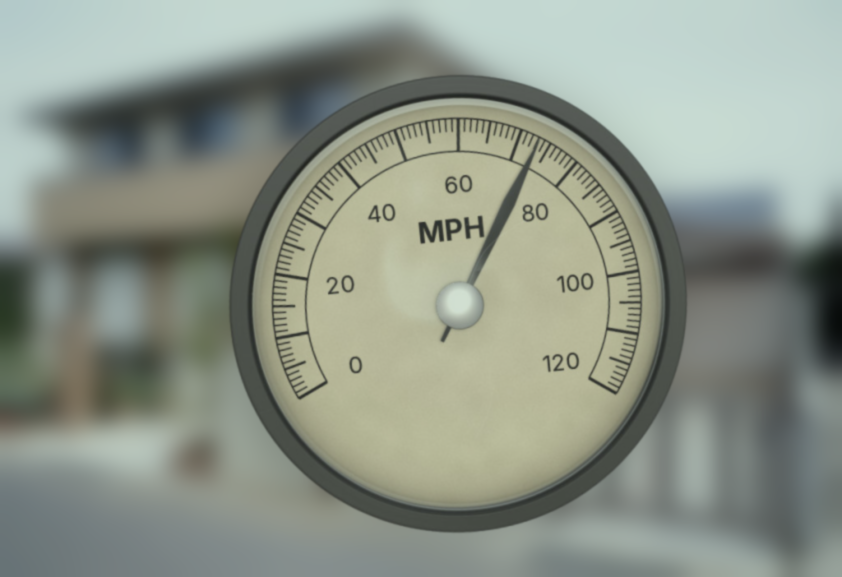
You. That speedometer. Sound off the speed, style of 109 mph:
73 mph
